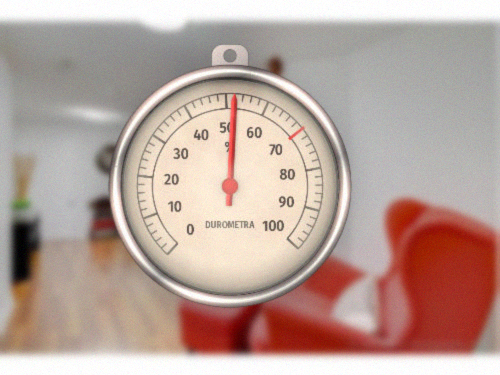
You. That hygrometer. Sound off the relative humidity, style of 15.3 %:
52 %
